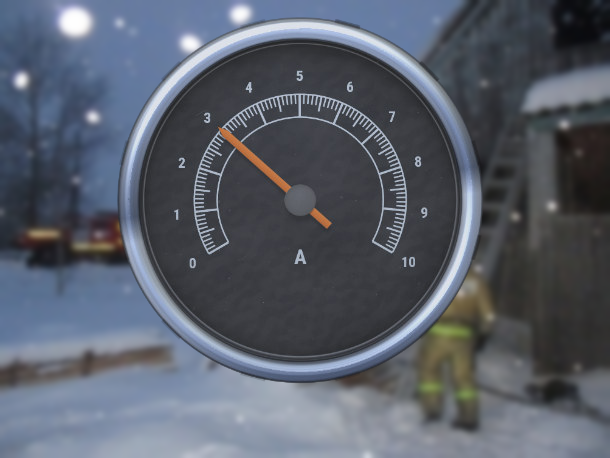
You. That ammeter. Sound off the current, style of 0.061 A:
3 A
